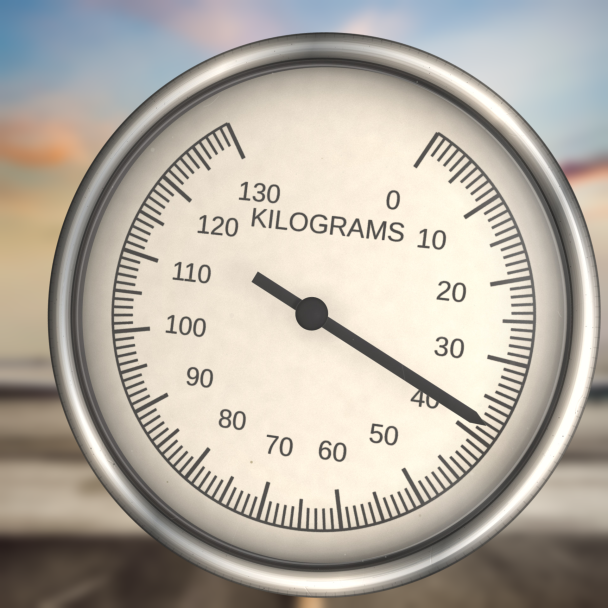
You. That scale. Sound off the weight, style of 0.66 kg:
38 kg
